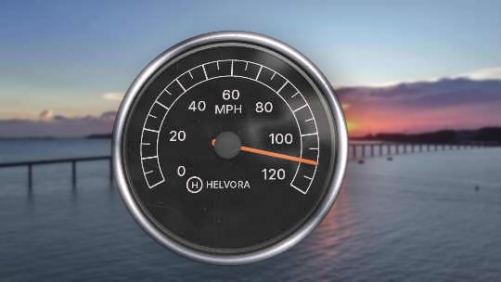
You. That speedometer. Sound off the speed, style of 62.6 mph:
110 mph
